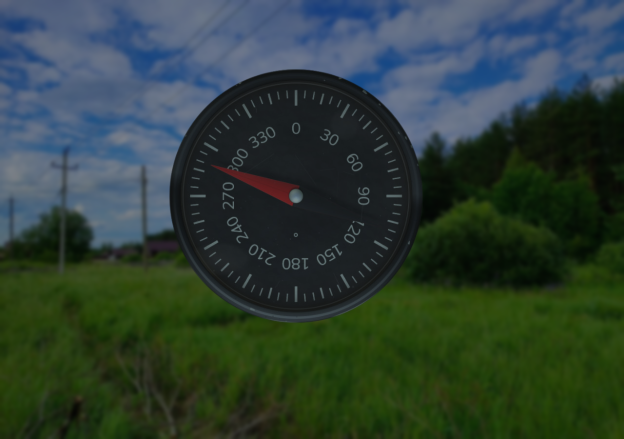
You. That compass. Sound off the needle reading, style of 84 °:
290 °
